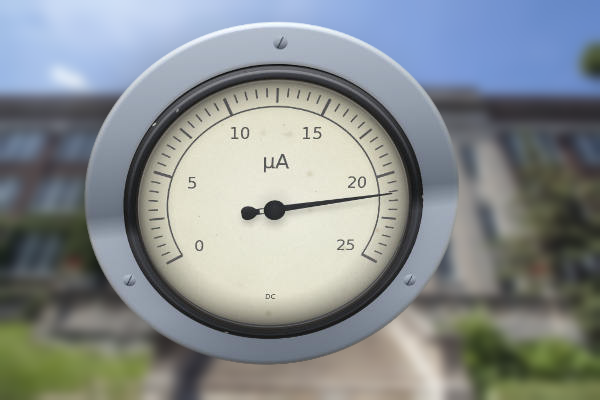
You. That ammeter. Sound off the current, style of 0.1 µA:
21 µA
